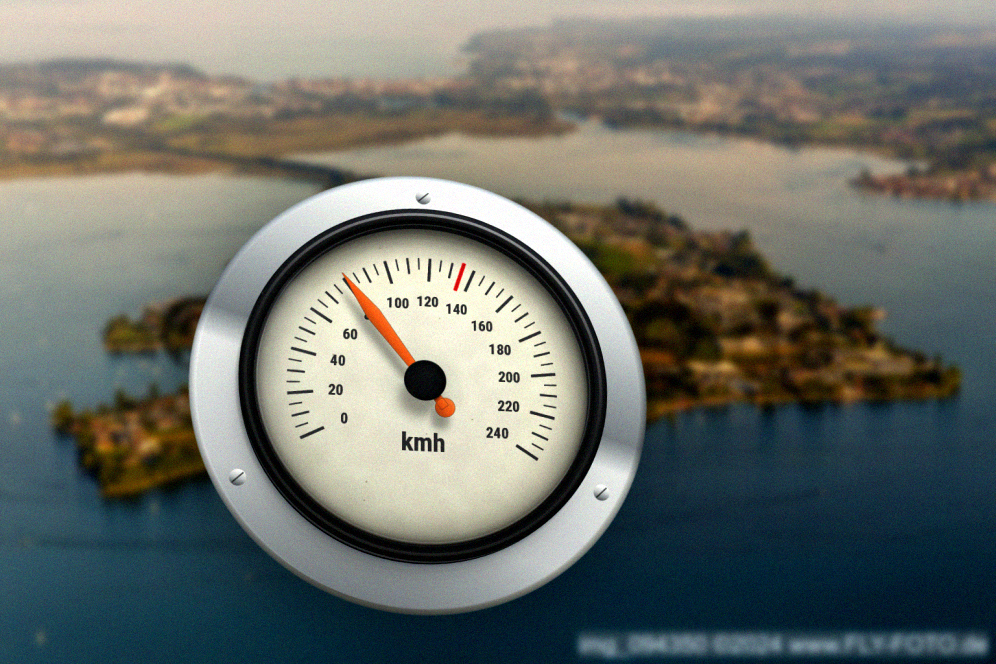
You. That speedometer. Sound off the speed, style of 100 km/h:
80 km/h
